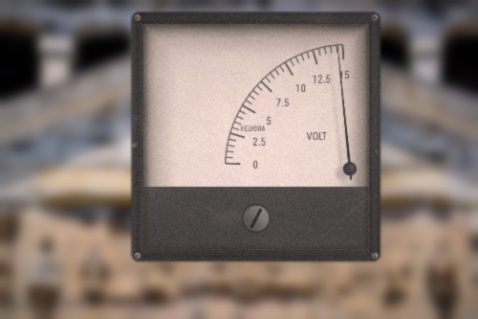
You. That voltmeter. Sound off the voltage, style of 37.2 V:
14.5 V
